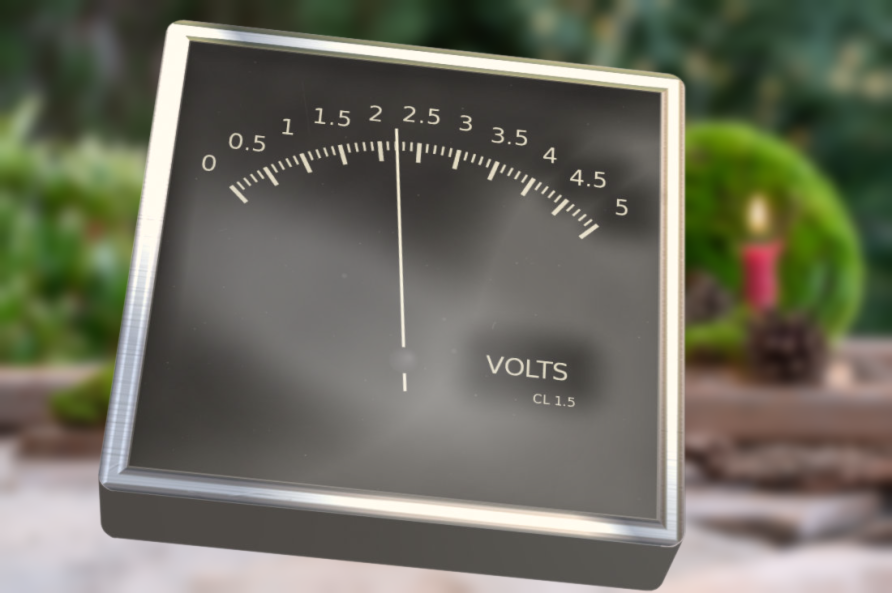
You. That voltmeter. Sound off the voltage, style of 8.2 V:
2.2 V
